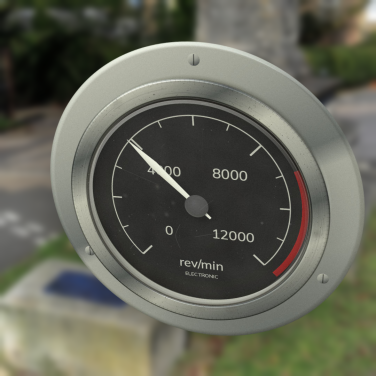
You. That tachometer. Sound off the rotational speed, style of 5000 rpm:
4000 rpm
